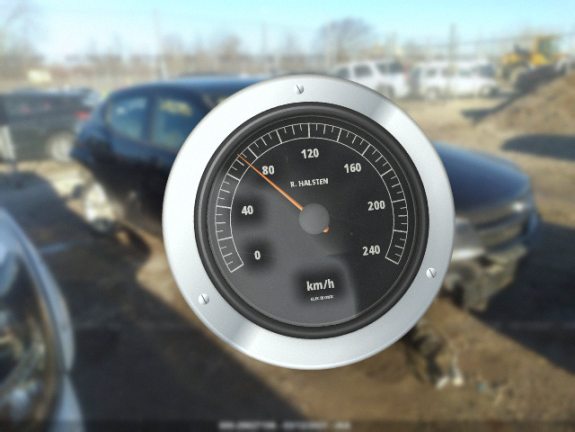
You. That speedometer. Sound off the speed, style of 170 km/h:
72.5 km/h
